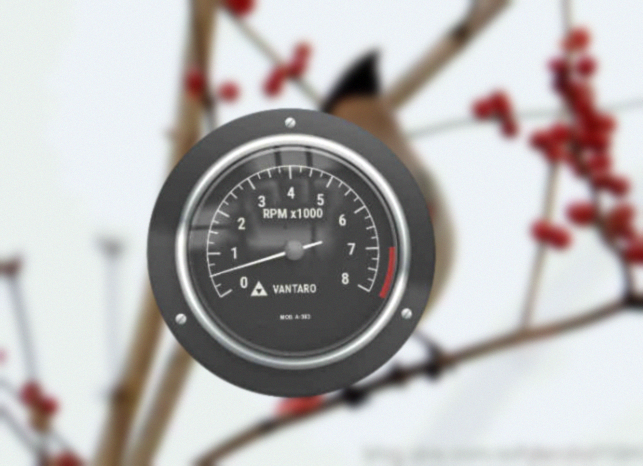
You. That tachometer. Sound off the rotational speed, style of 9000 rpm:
500 rpm
